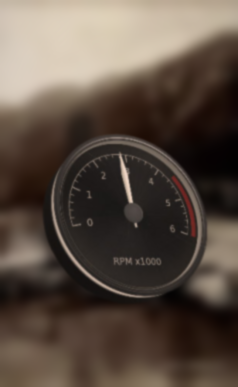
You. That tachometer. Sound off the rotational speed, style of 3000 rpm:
2800 rpm
